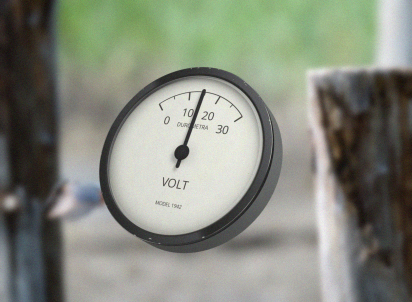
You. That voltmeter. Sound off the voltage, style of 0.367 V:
15 V
